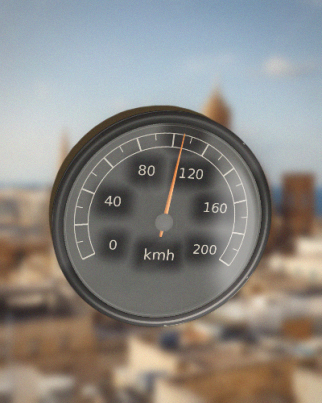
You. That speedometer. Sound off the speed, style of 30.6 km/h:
105 km/h
